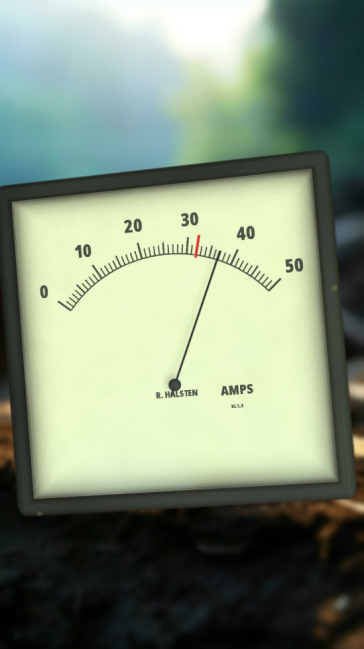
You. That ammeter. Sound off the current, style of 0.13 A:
37 A
